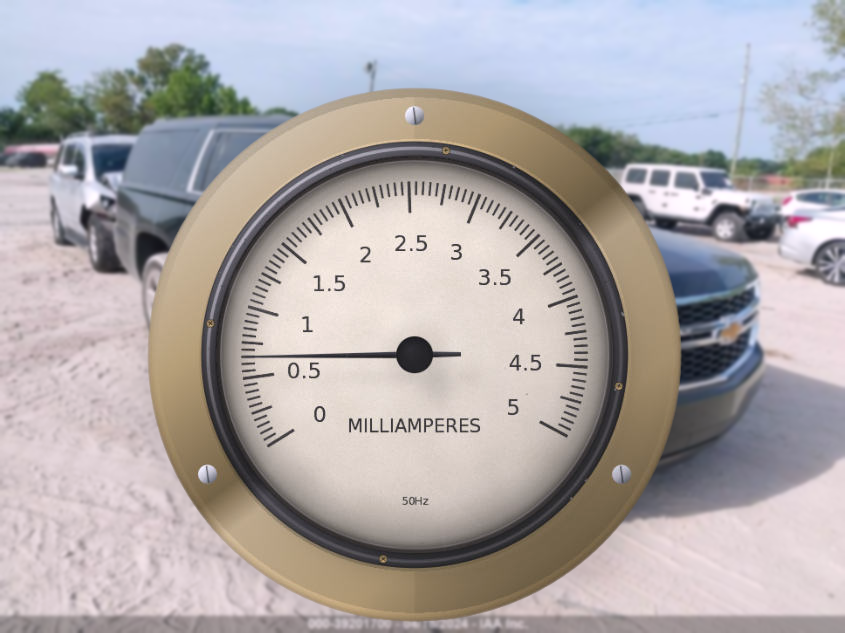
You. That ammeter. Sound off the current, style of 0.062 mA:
0.65 mA
